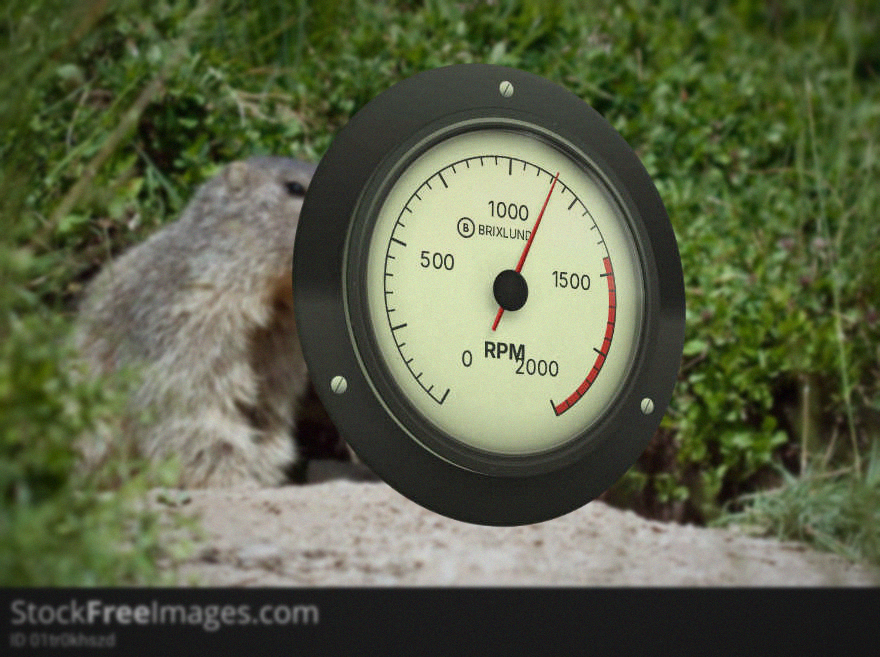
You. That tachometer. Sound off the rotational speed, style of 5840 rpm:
1150 rpm
